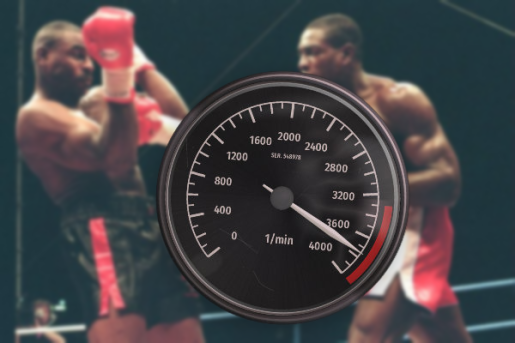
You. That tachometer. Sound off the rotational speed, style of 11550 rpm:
3750 rpm
